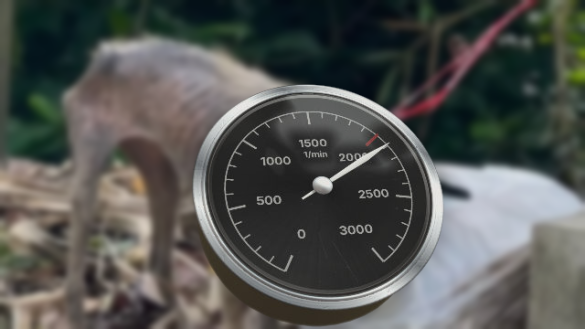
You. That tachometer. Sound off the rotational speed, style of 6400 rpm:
2100 rpm
